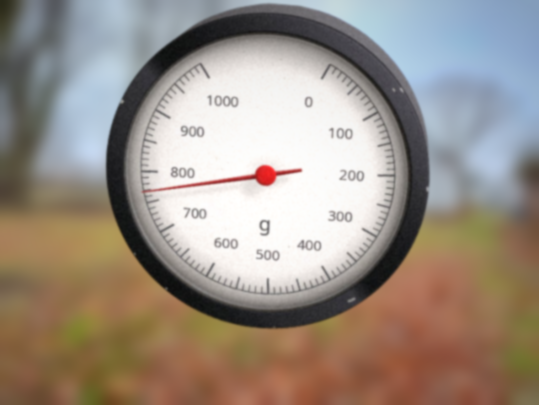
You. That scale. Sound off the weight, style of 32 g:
770 g
